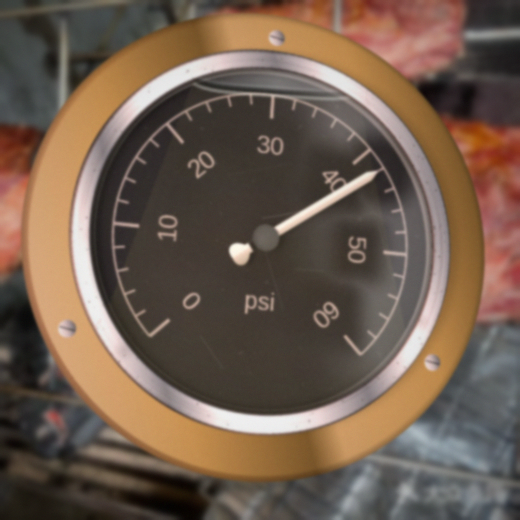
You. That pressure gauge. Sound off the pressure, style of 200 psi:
42 psi
